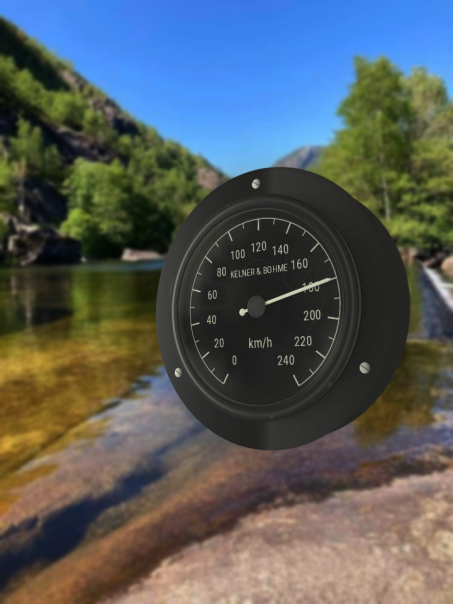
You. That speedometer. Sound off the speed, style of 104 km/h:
180 km/h
